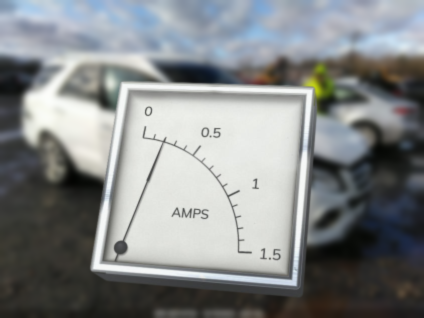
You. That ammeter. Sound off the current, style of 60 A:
0.2 A
